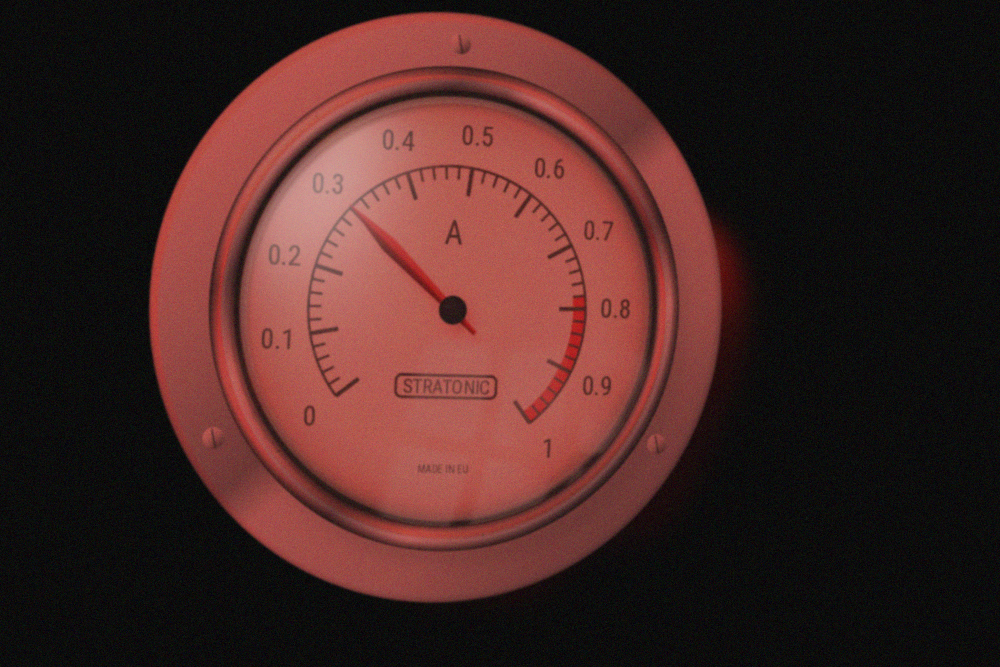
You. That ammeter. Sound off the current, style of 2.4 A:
0.3 A
